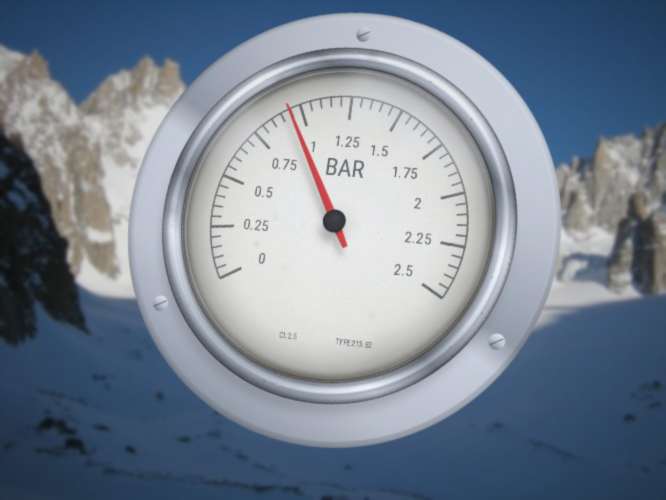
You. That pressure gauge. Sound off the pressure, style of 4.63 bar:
0.95 bar
